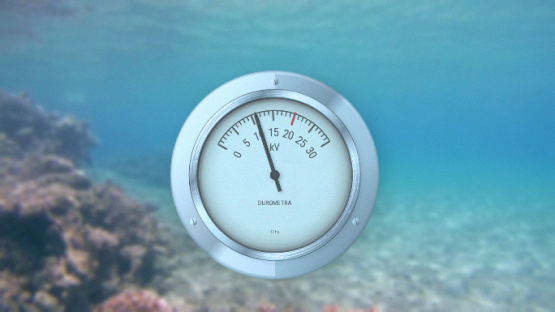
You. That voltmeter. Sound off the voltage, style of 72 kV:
11 kV
